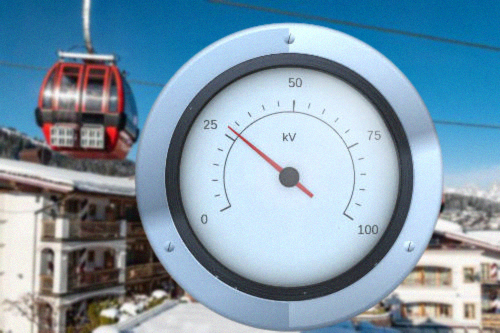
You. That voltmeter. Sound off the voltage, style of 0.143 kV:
27.5 kV
